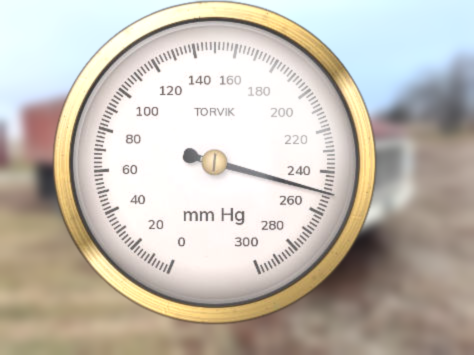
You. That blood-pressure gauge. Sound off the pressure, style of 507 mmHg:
250 mmHg
